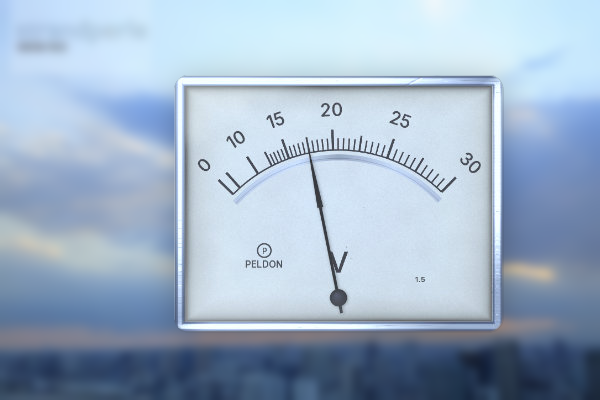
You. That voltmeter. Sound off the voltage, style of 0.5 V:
17.5 V
